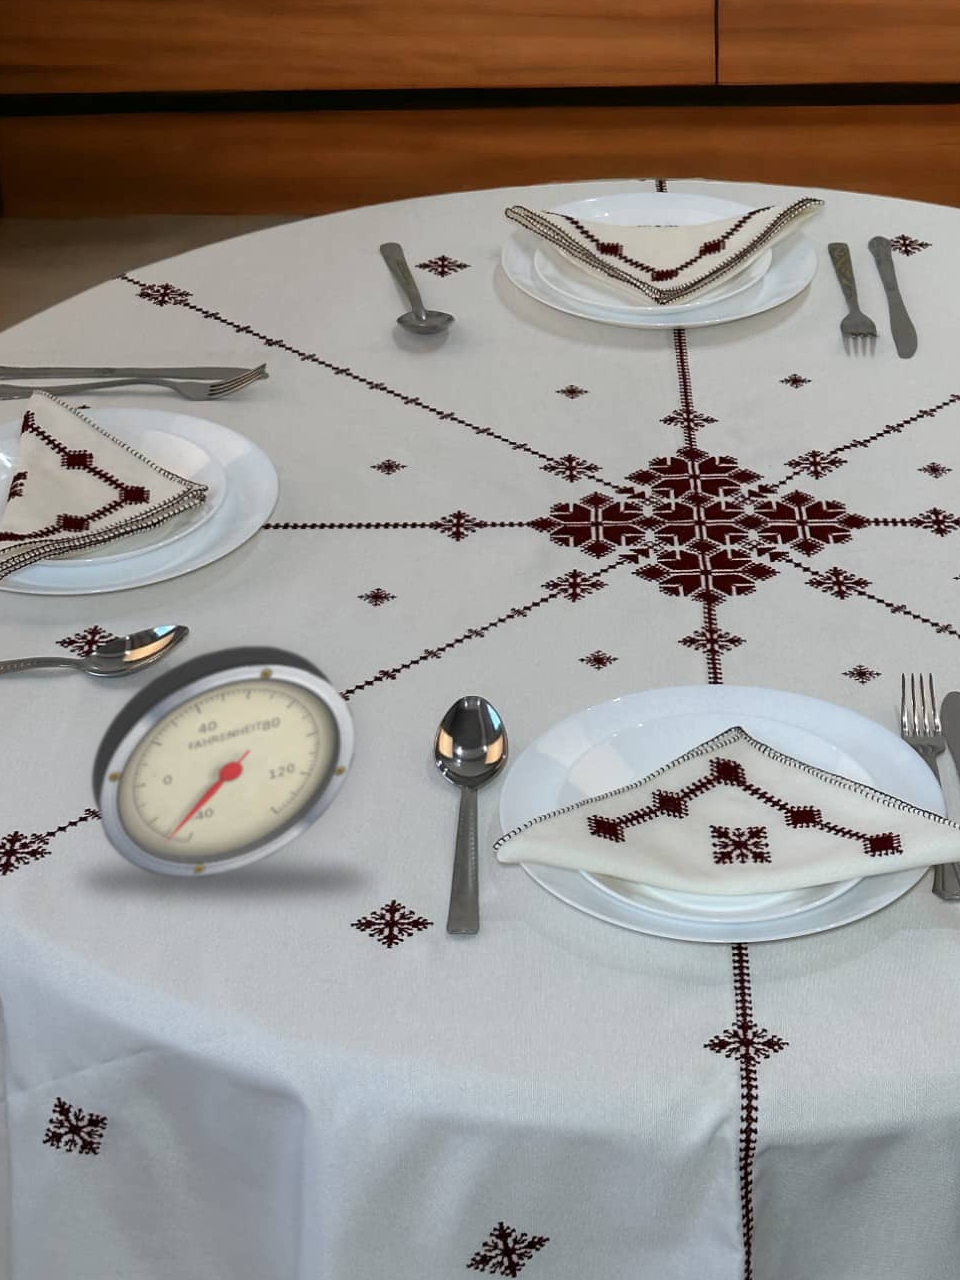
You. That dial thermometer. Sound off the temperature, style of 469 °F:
-30 °F
